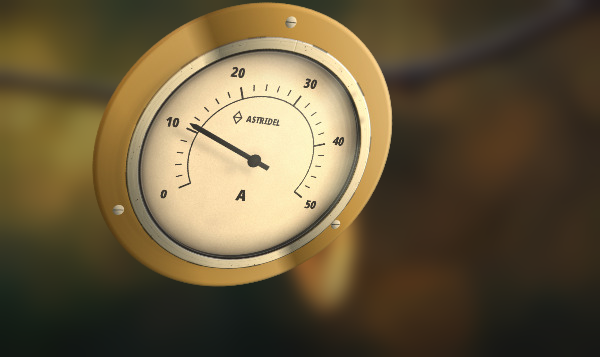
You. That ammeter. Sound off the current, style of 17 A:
11 A
